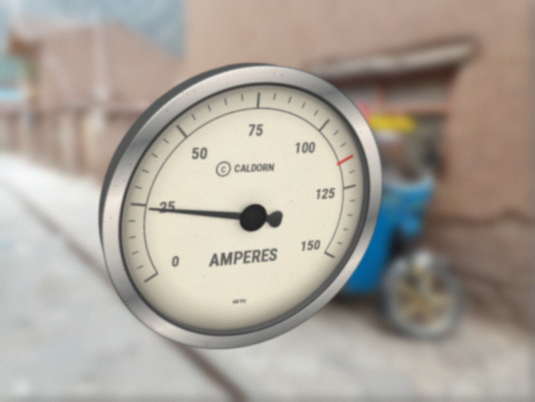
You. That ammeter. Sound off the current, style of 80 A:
25 A
